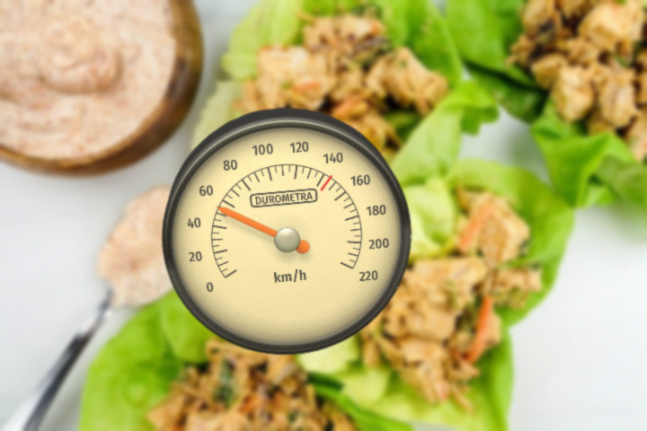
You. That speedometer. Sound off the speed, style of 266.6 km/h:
55 km/h
